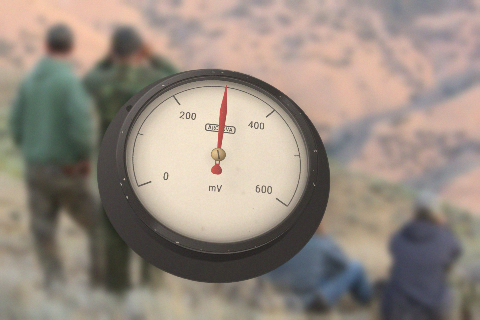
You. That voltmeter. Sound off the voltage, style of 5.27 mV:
300 mV
